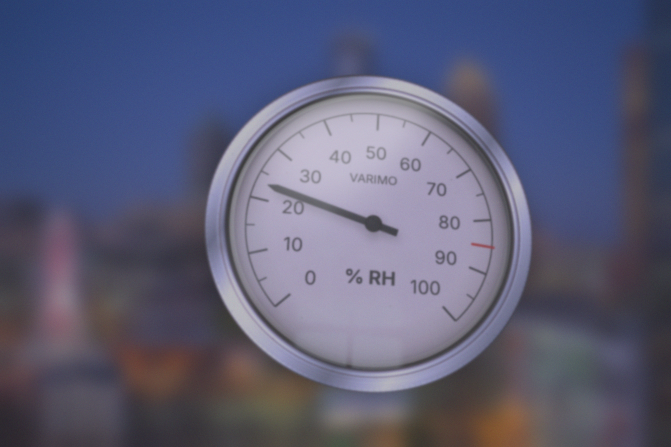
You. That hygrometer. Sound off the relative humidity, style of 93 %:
22.5 %
